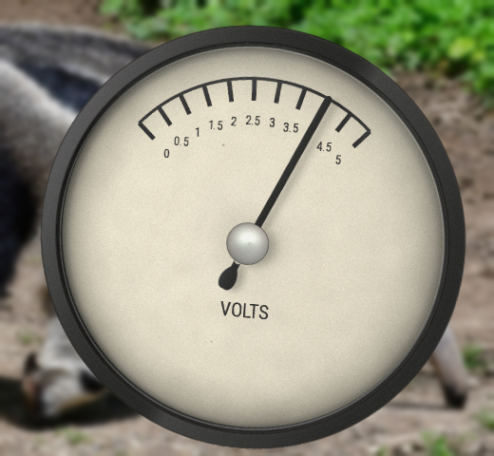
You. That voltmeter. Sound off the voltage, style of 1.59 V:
4 V
